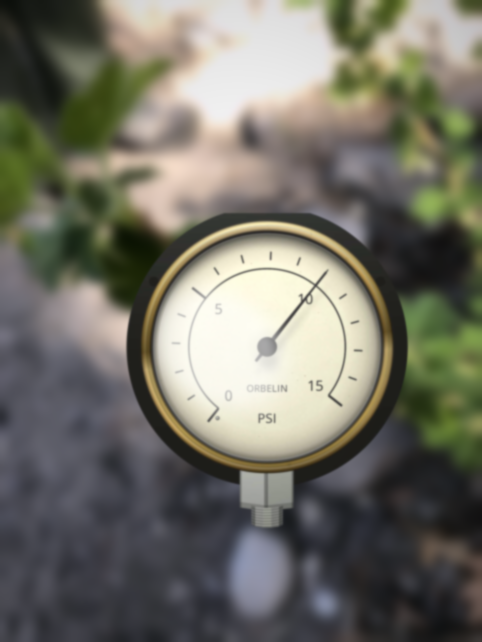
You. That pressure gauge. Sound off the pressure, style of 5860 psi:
10 psi
